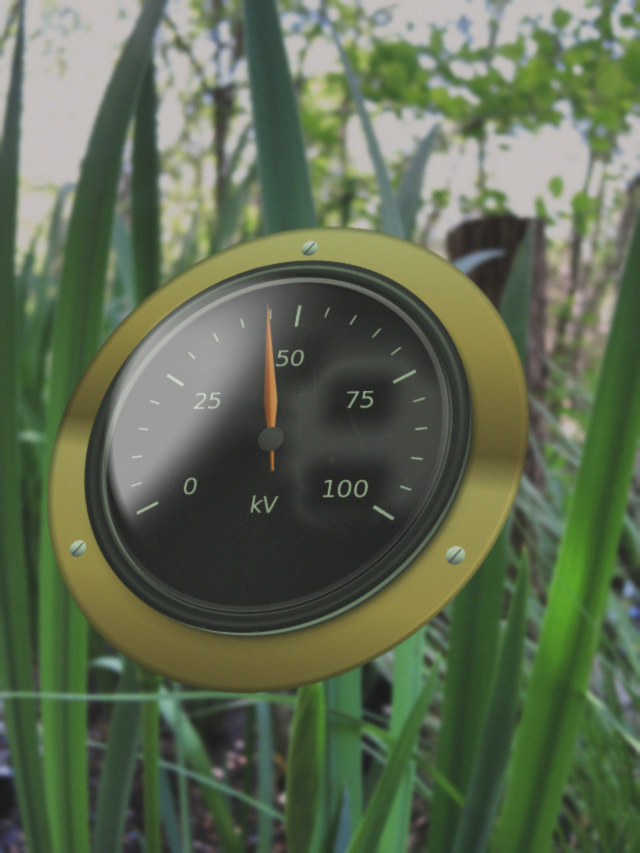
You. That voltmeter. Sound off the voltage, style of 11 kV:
45 kV
